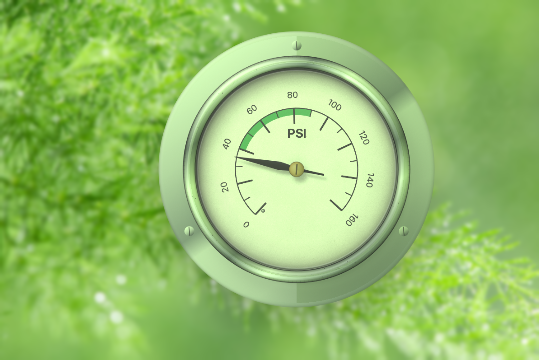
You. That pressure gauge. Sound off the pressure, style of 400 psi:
35 psi
